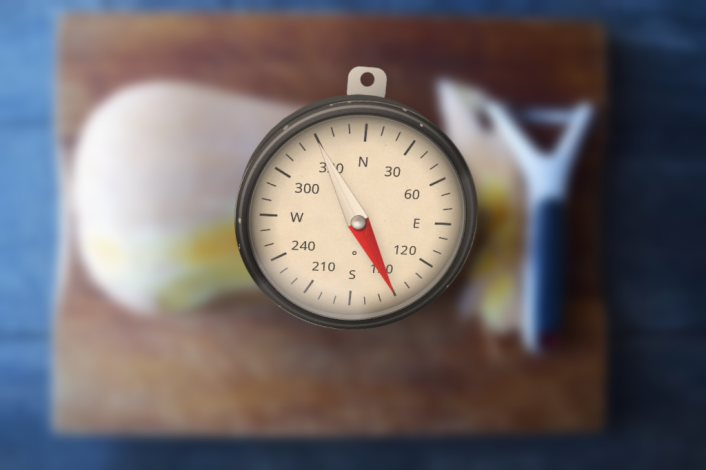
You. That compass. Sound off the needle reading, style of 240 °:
150 °
